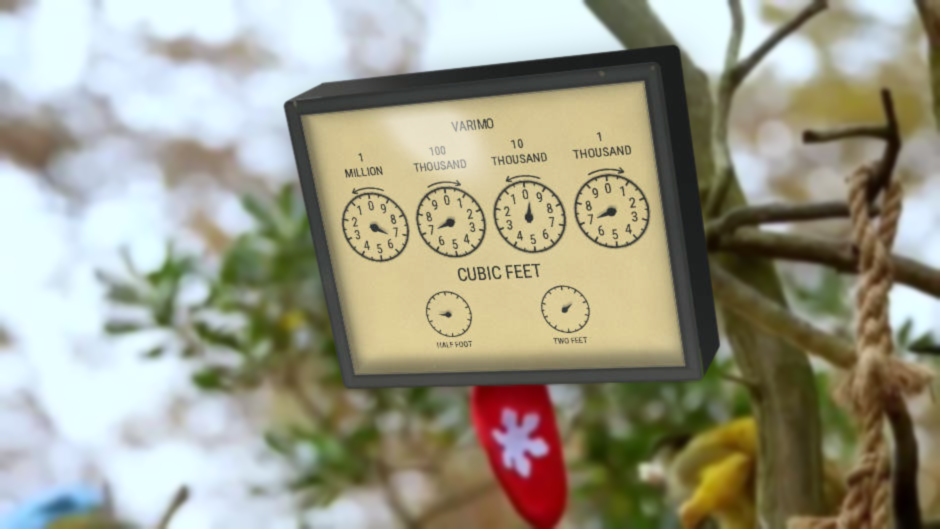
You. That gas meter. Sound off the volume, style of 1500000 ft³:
669700 ft³
